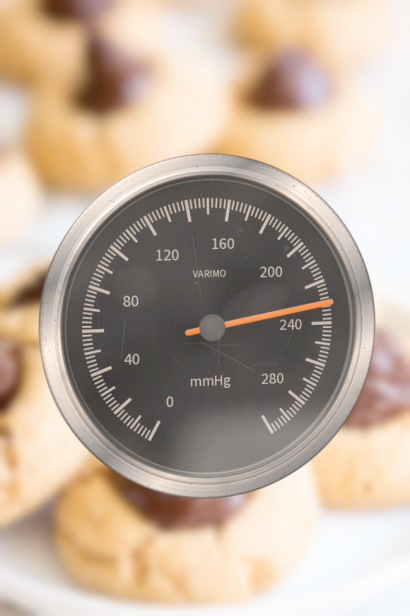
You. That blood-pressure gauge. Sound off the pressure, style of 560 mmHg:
230 mmHg
